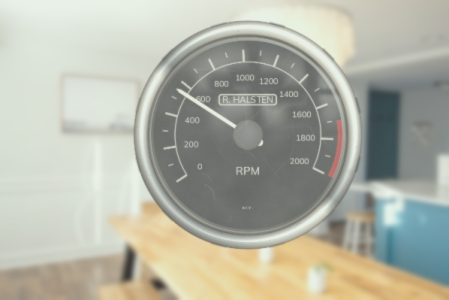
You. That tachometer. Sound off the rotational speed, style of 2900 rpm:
550 rpm
